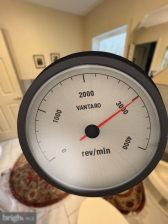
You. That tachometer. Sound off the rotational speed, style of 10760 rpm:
3000 rpm
